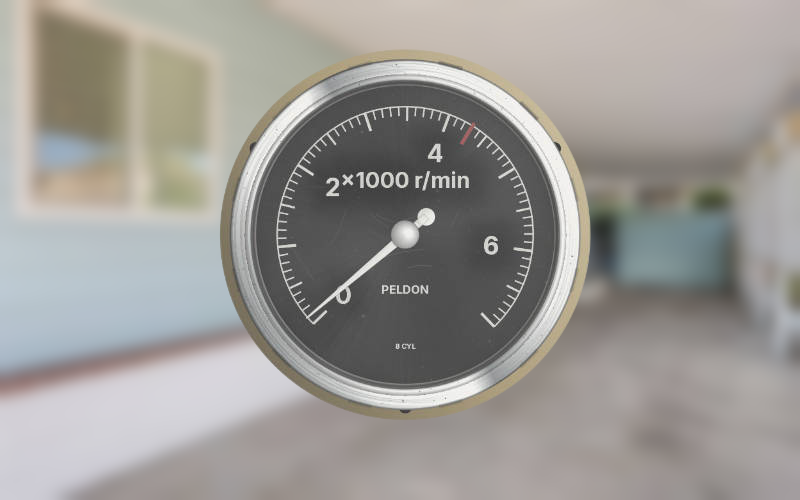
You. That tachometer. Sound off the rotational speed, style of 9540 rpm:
100 rpm
